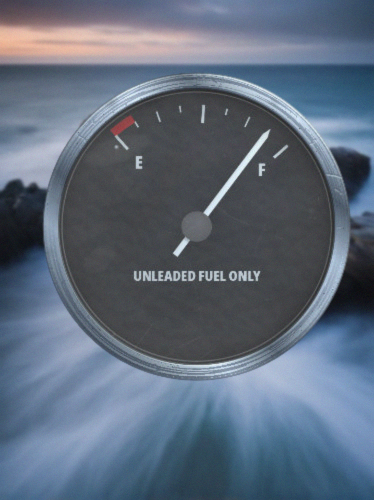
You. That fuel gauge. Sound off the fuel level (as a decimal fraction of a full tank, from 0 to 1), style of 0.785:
0.875
